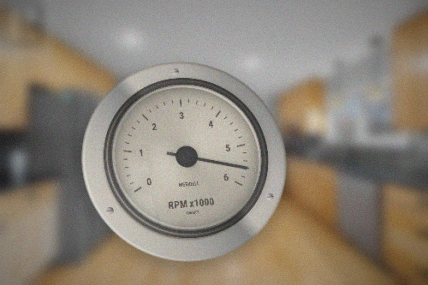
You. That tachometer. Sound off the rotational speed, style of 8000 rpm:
5600 rpm
